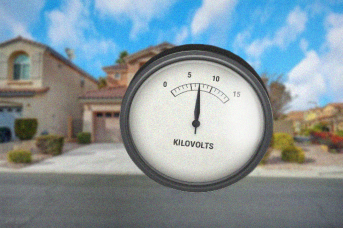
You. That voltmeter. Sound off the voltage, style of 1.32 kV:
7 kV
